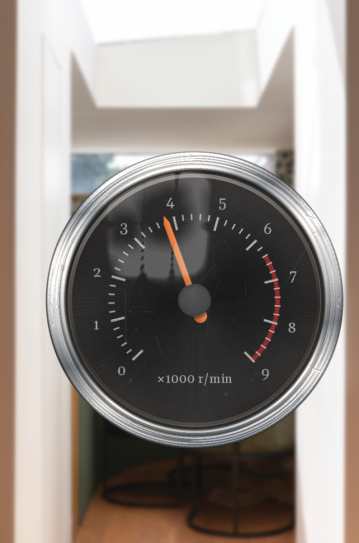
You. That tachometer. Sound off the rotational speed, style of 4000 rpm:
3800 rpm
